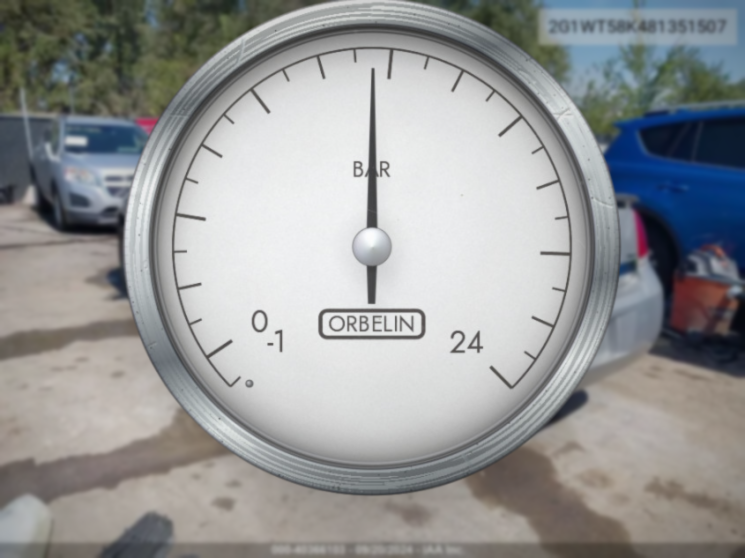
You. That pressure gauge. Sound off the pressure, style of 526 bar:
11.5 bar
